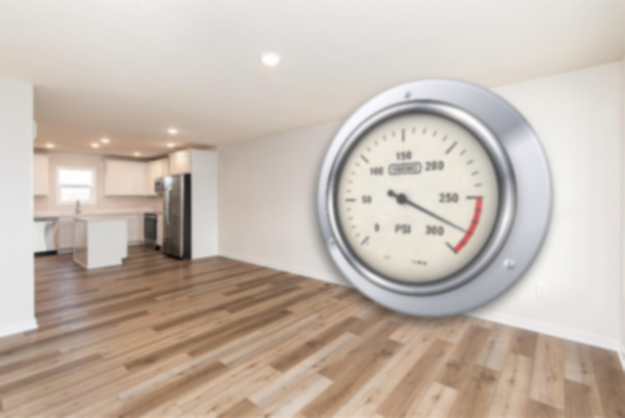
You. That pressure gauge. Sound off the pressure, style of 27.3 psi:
280 psi
